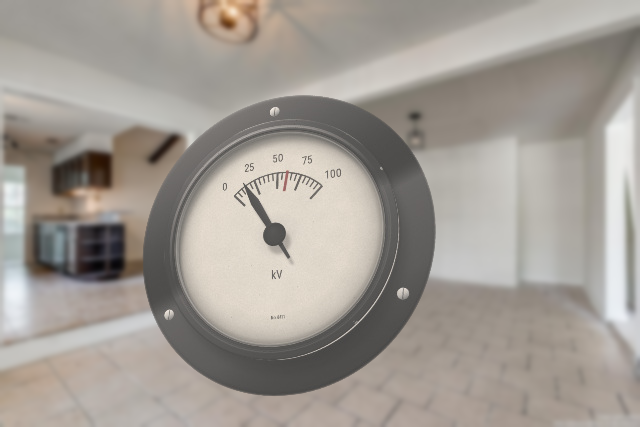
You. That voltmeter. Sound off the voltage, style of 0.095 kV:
15 kV
